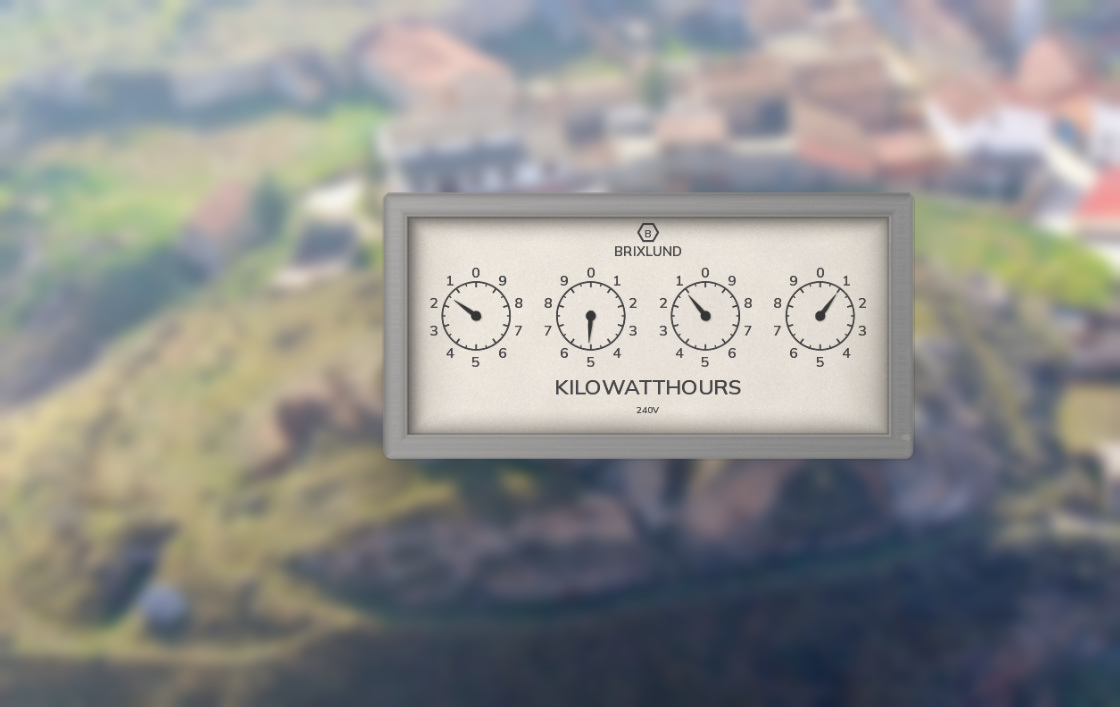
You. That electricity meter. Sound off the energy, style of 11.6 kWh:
1511 kWh
